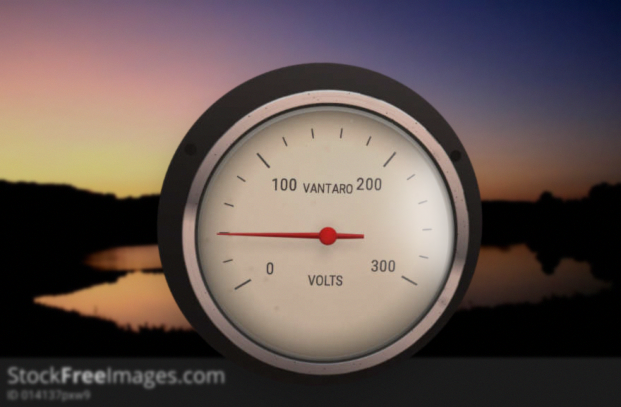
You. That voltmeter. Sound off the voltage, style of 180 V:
40 V
